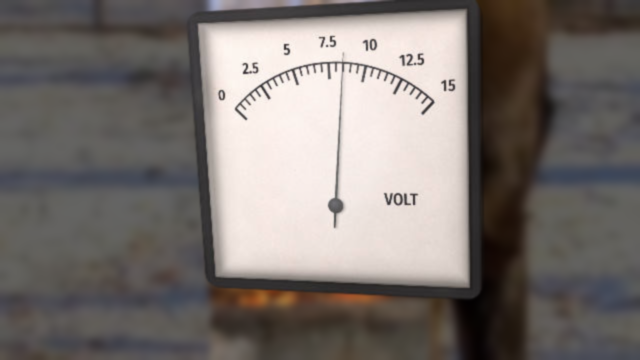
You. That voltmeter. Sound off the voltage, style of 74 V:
8.5 V
